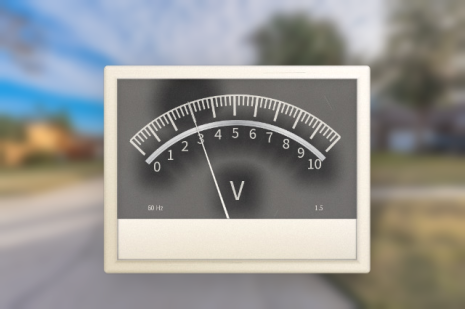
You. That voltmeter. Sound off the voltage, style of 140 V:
3 V
